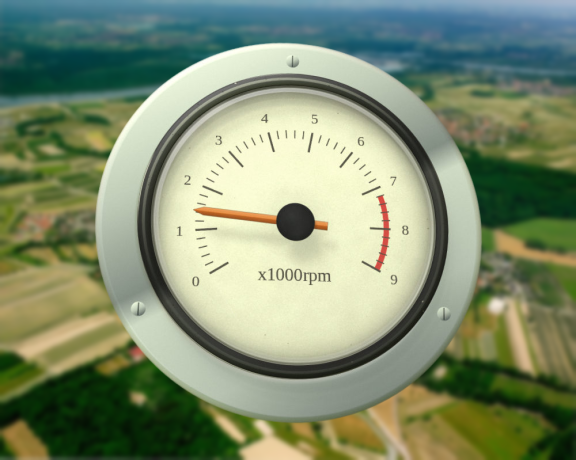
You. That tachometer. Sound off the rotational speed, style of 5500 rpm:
1400 rpm
